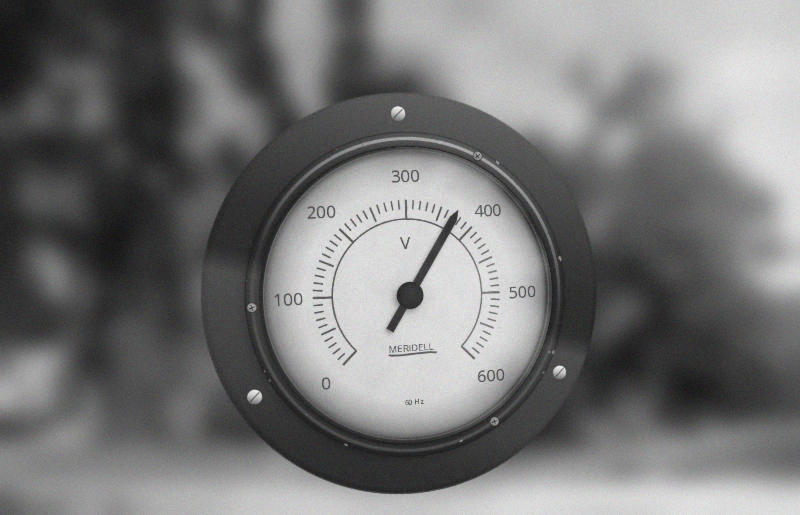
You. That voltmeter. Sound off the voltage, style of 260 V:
370 V
